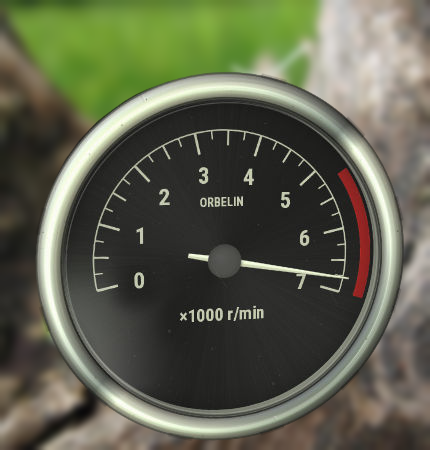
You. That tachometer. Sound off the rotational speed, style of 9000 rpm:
6750 rpm
